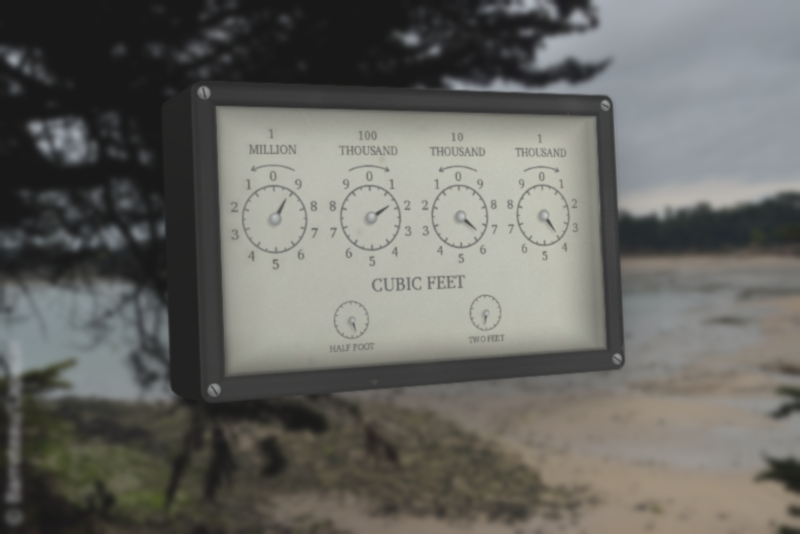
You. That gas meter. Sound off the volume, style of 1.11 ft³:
916400 ft³
